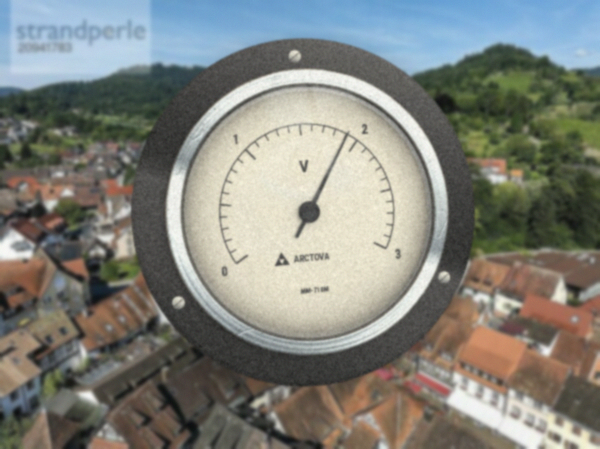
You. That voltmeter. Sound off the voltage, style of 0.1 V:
1.9 V
